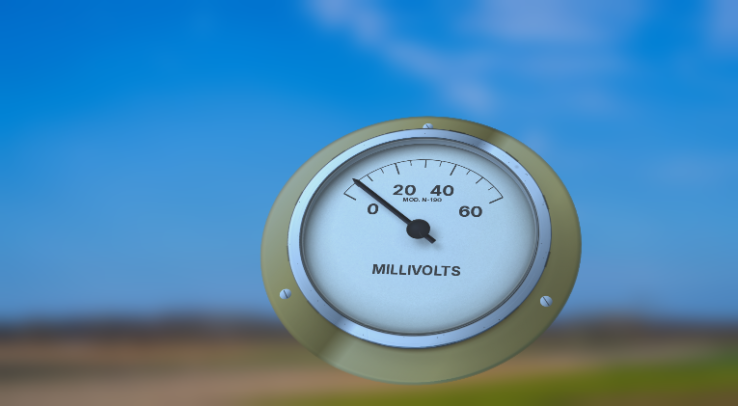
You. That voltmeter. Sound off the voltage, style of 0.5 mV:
5 mV
